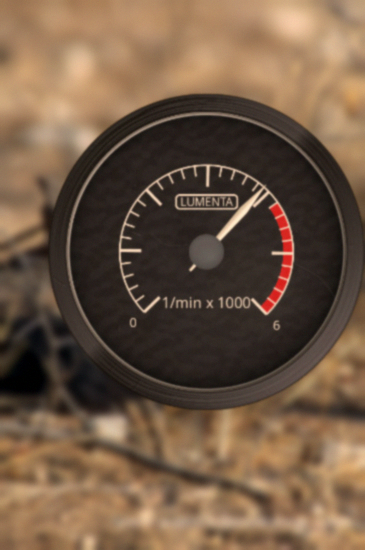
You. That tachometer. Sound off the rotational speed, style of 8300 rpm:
3900 rpm
